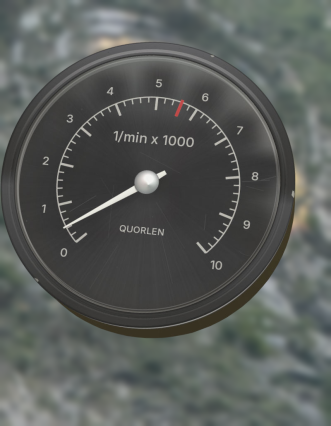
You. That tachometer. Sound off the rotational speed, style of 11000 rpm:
400 rpm
